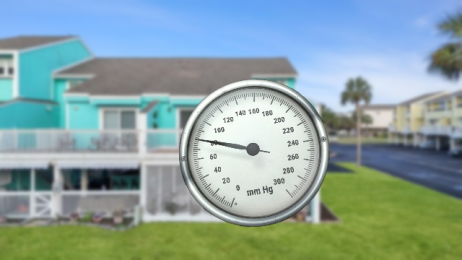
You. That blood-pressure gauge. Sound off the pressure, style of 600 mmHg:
80 mmHg
